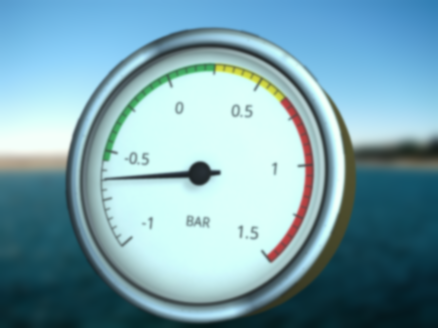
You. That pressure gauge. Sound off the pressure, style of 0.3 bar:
-0.65 bar
